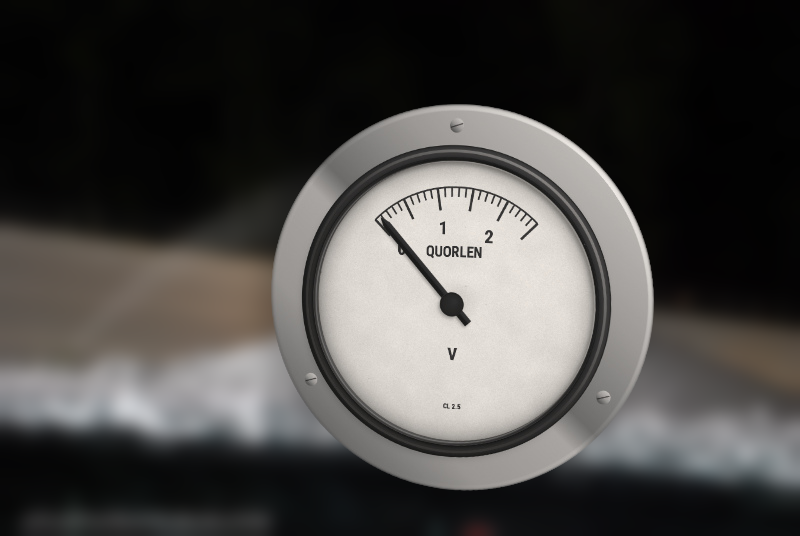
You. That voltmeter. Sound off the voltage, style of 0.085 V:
0.1 V
